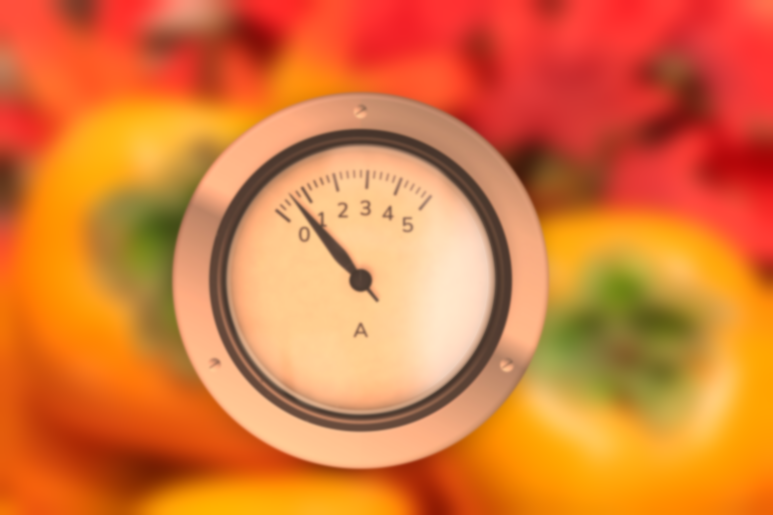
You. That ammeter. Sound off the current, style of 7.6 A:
0.6 A
